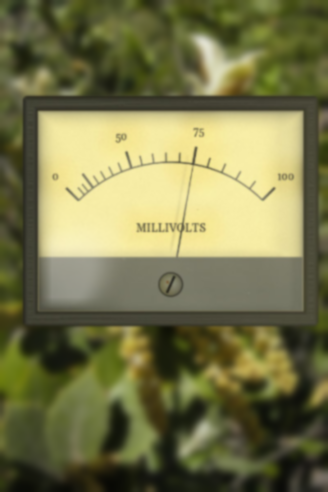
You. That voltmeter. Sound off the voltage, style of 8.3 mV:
75 mV
